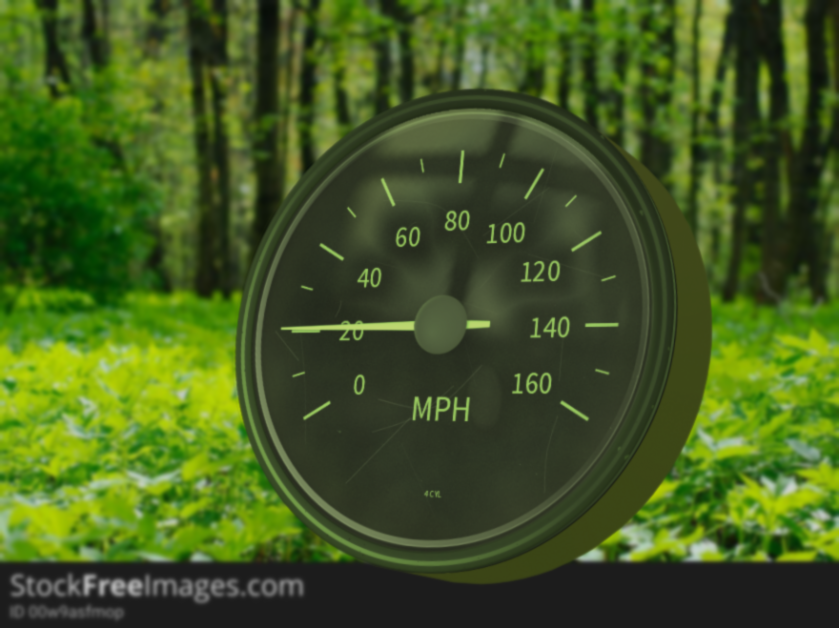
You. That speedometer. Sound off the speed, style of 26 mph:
20 mph
